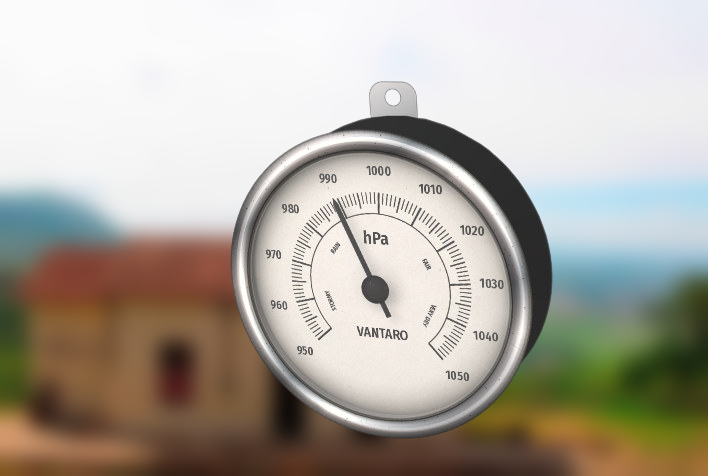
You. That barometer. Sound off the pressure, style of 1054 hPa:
990 hPa
